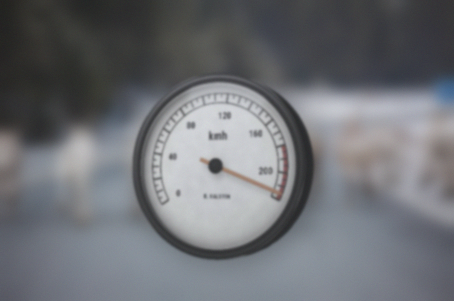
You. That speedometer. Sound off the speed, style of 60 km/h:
215 km/h
